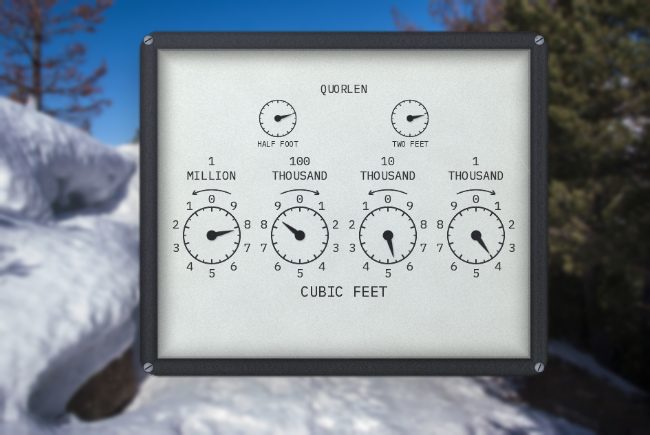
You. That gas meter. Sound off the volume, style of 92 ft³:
785400 ft³
